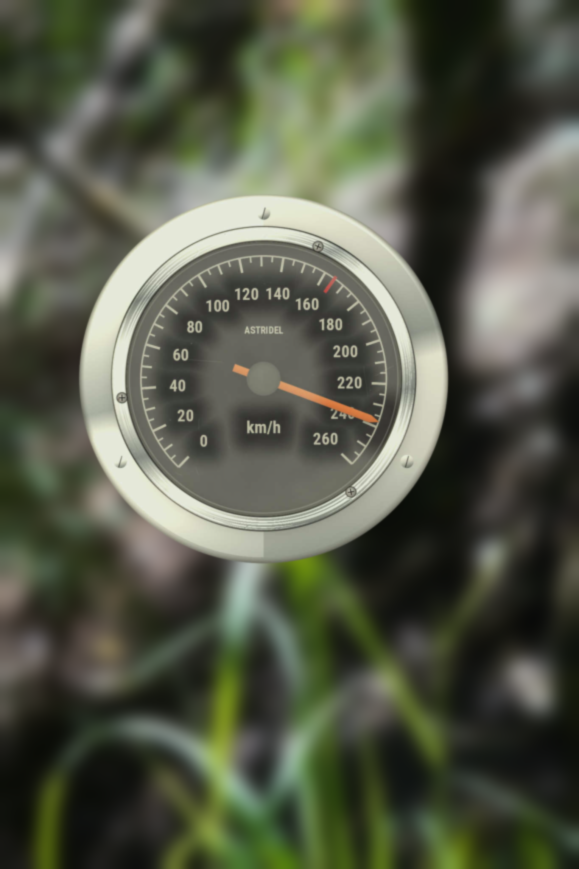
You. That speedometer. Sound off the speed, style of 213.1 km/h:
237.5 km/h
